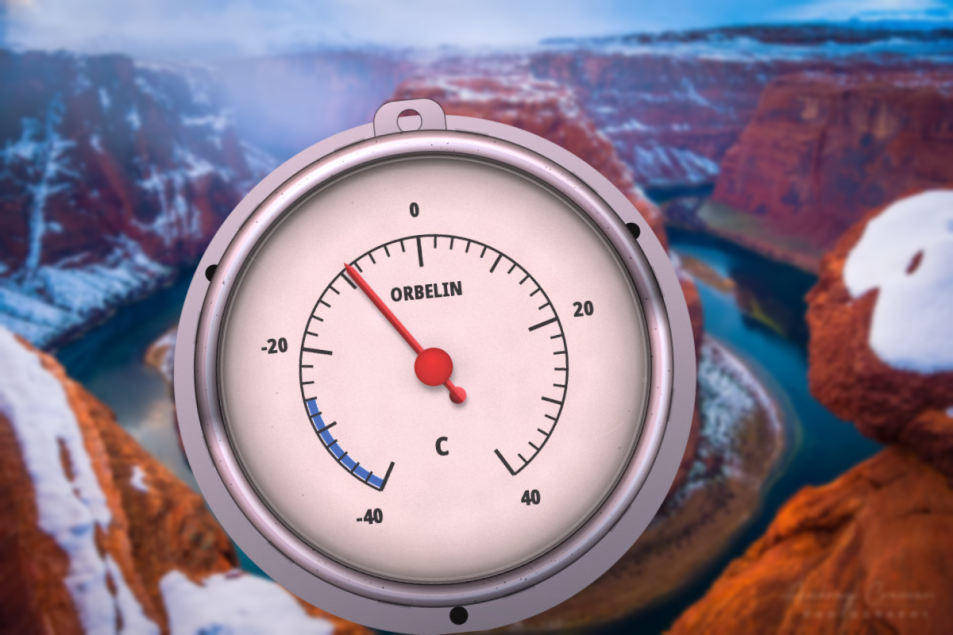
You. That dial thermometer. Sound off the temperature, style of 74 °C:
-9 °C
